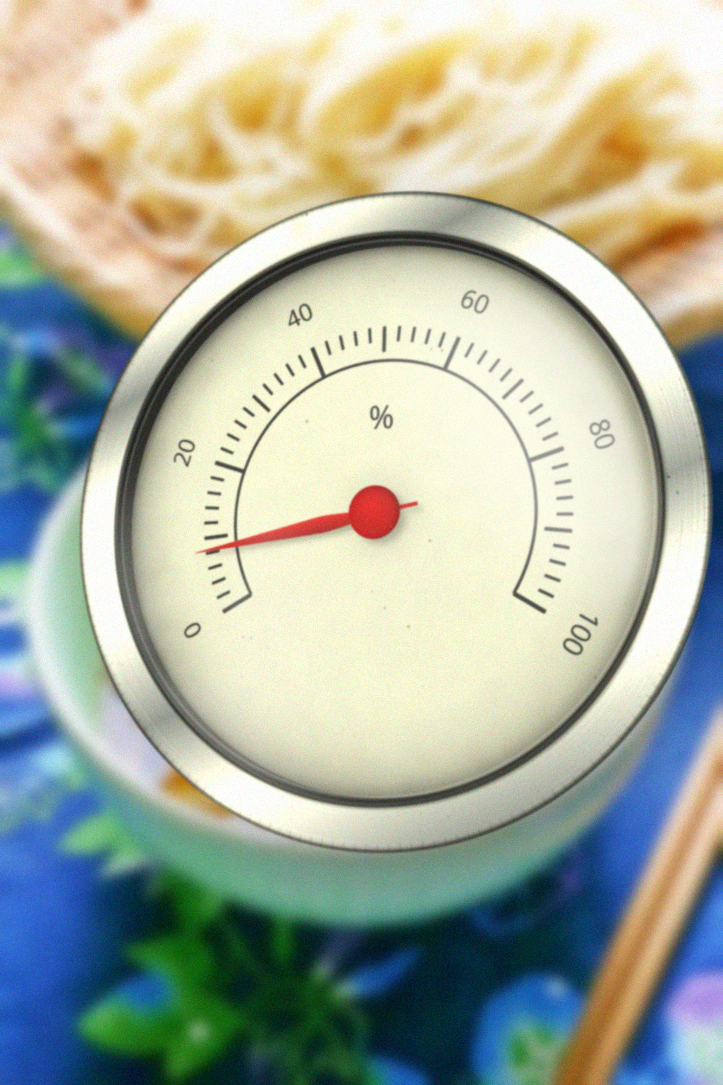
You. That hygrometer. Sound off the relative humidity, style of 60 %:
8 %
